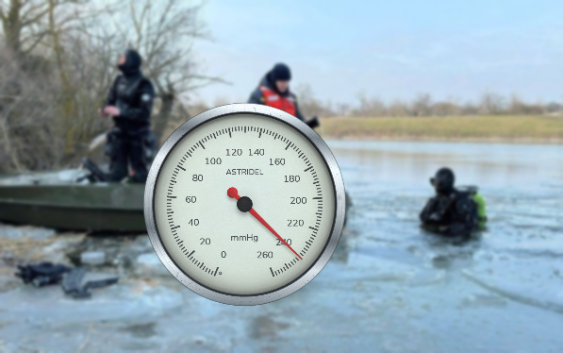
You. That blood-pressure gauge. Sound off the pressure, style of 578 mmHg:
240 mmHg
